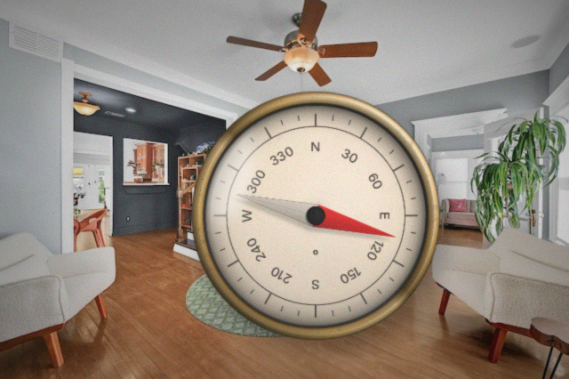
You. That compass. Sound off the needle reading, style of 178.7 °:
105 °
